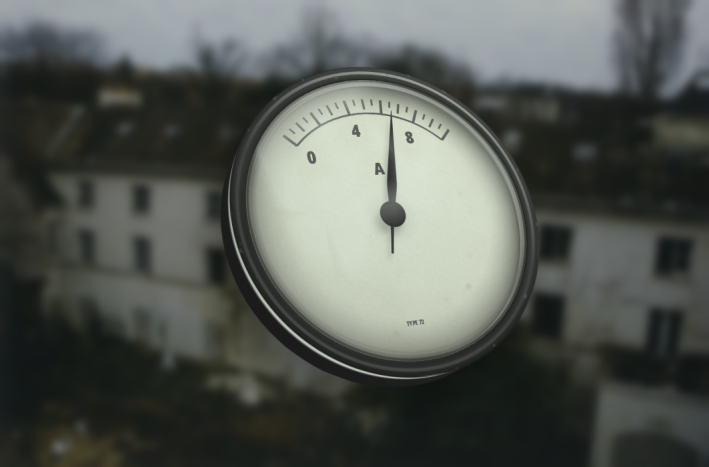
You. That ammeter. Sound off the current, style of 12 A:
6.5 A
